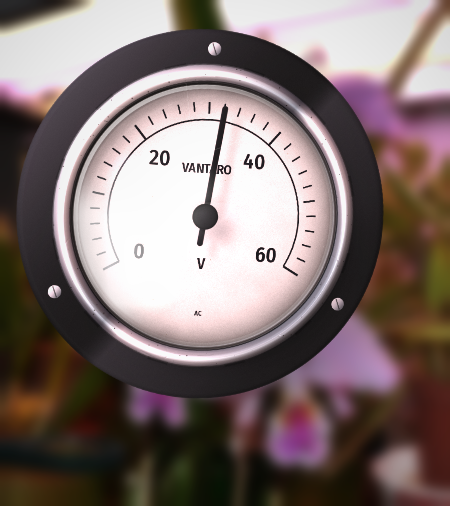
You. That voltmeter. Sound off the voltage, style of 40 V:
32 V
